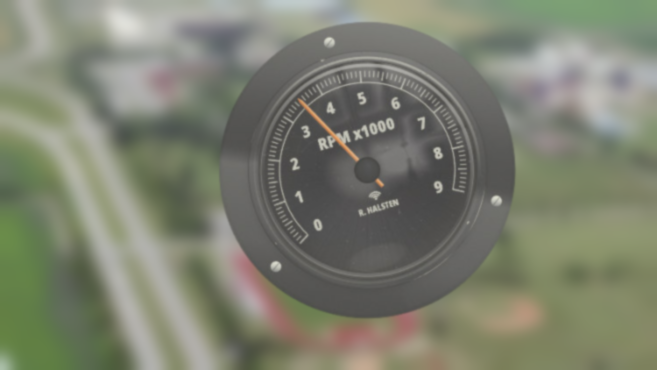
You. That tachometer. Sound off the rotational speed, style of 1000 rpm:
3500 rpm
